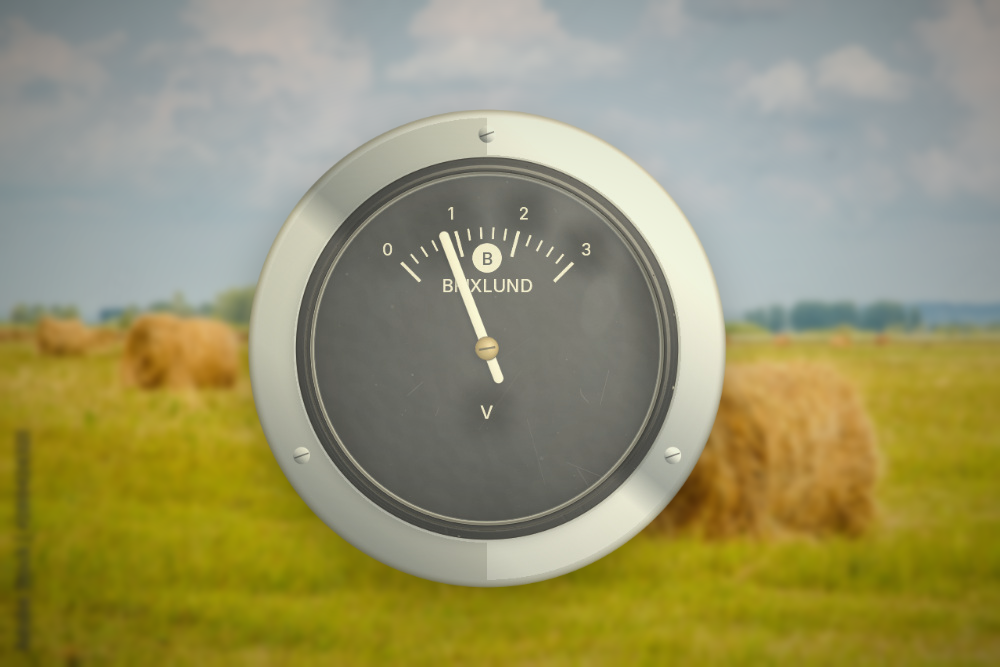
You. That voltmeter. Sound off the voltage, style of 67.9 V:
0.8 V
